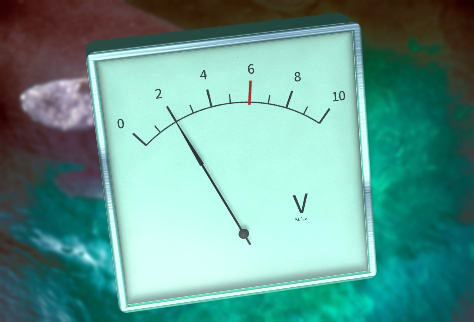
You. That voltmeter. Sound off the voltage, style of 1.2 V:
2 V
